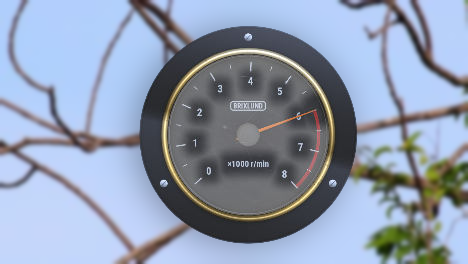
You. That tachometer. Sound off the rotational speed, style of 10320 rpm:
6000 rpm
